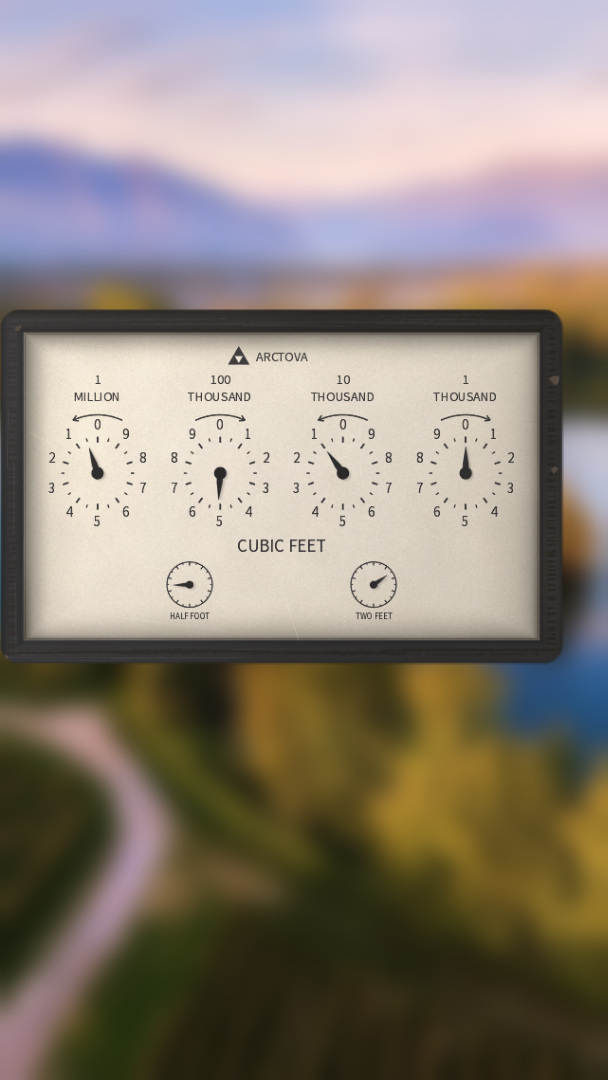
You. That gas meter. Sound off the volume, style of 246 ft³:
51000 ft³
